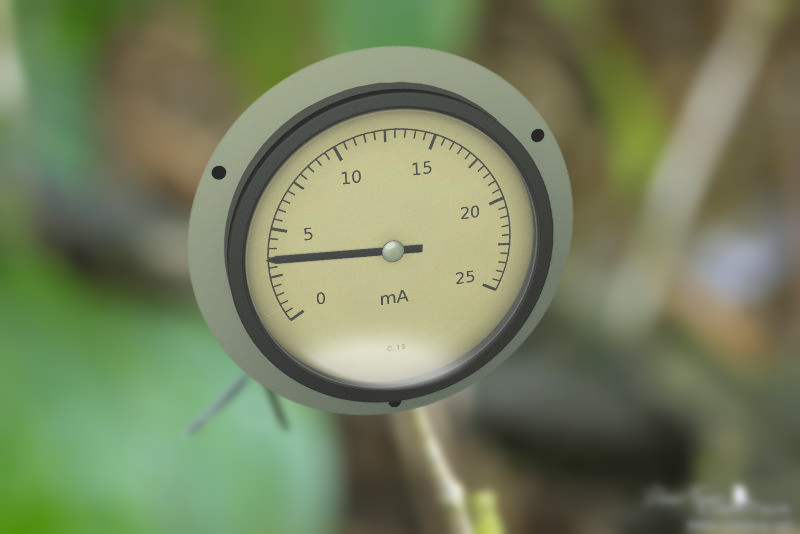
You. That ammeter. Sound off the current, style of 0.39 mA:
3.5 mA
